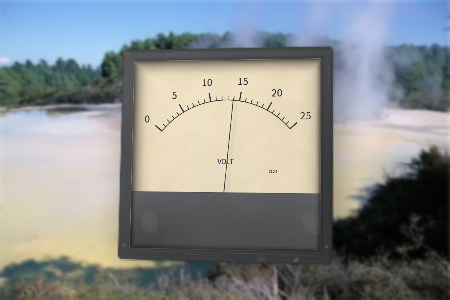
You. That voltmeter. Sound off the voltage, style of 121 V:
14 V
